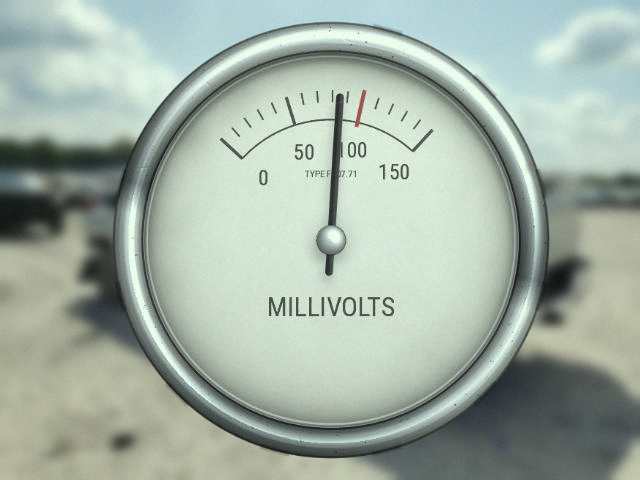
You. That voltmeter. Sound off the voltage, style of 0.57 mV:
85 mV
